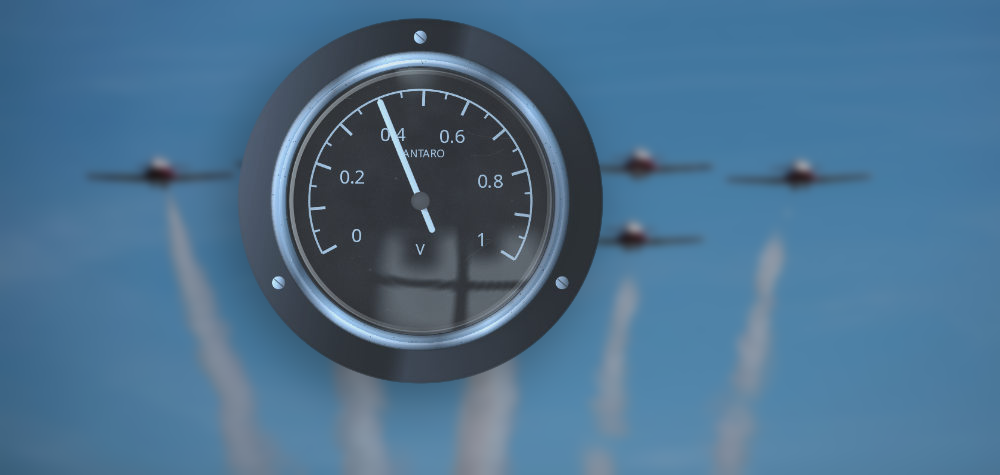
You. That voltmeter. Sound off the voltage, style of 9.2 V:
0.4 V
